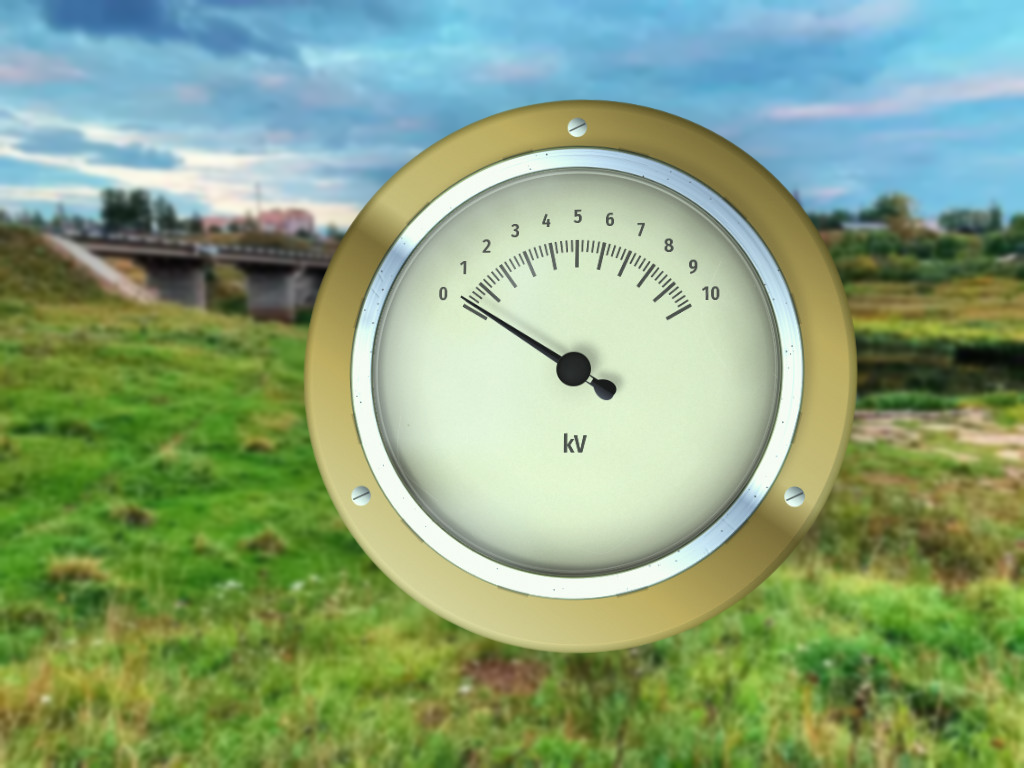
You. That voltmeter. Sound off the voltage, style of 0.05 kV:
0.2 kV
